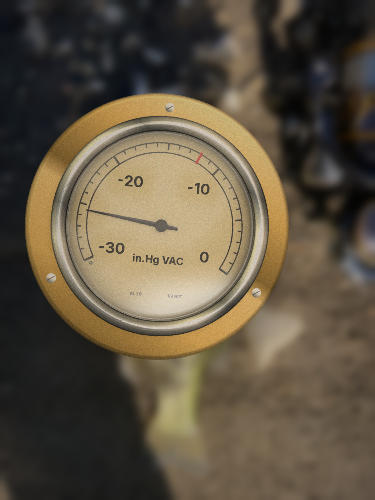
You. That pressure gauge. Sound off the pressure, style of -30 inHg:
-25.5 inHg
